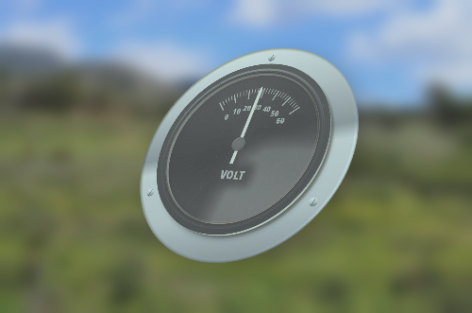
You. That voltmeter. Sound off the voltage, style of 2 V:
30 V
